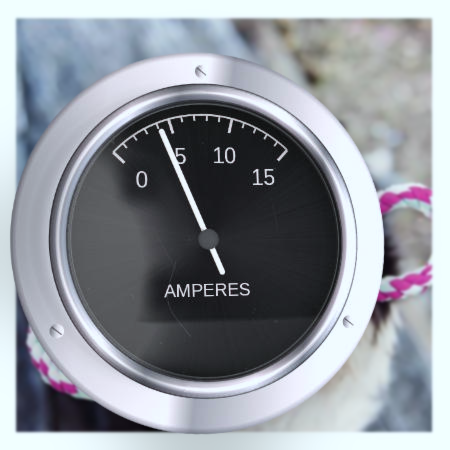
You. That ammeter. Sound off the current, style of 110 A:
4 A
